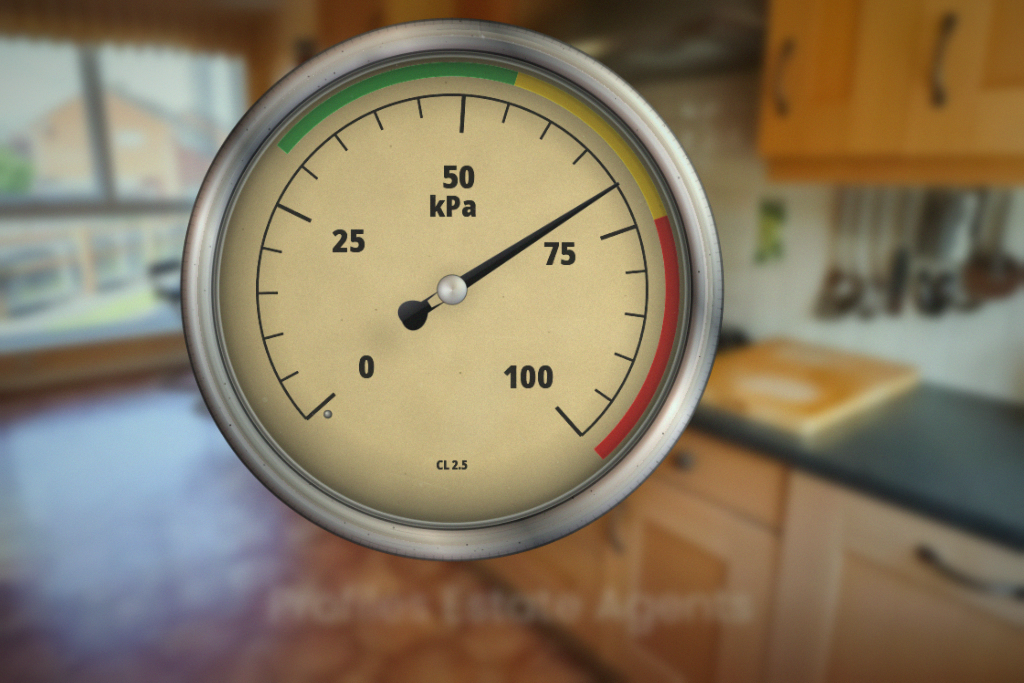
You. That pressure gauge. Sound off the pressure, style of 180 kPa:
70 kPa
